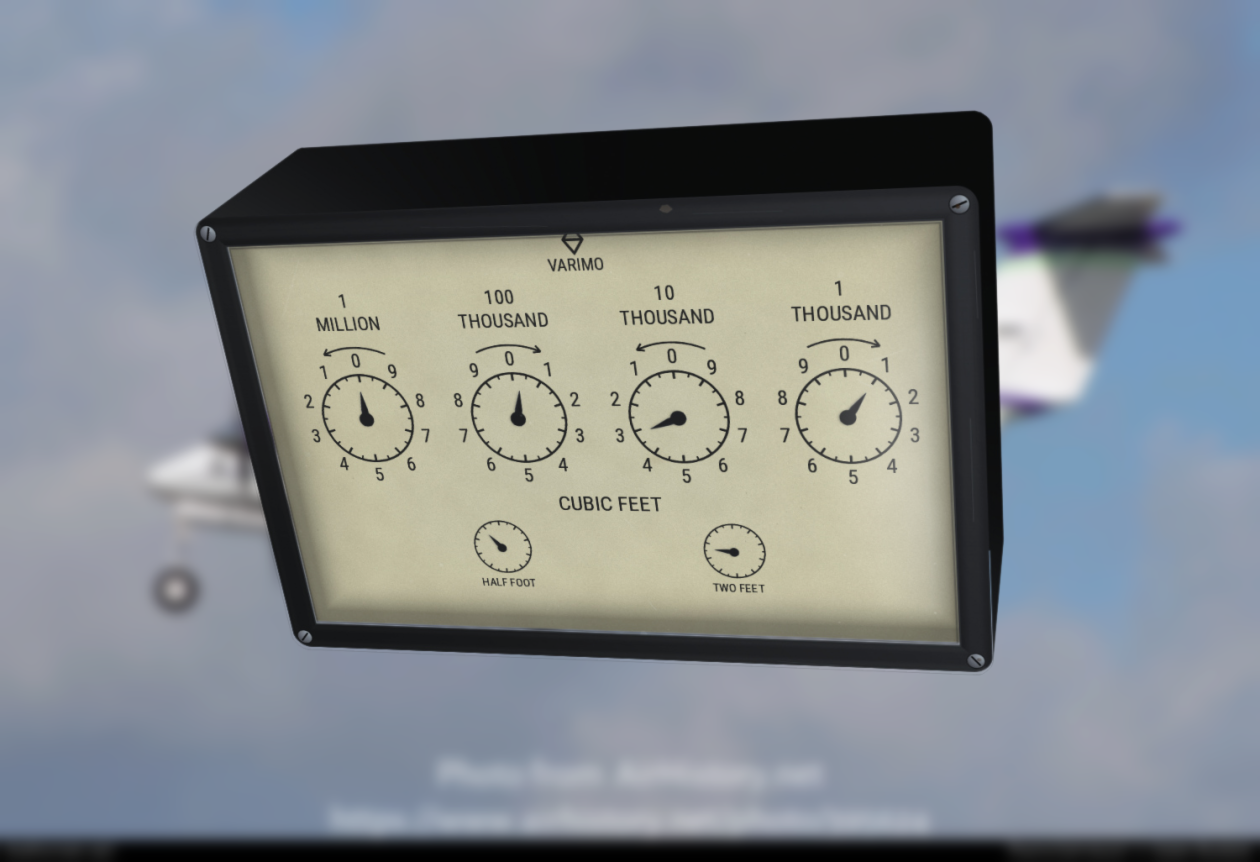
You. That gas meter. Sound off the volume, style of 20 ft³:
3100 ft³
